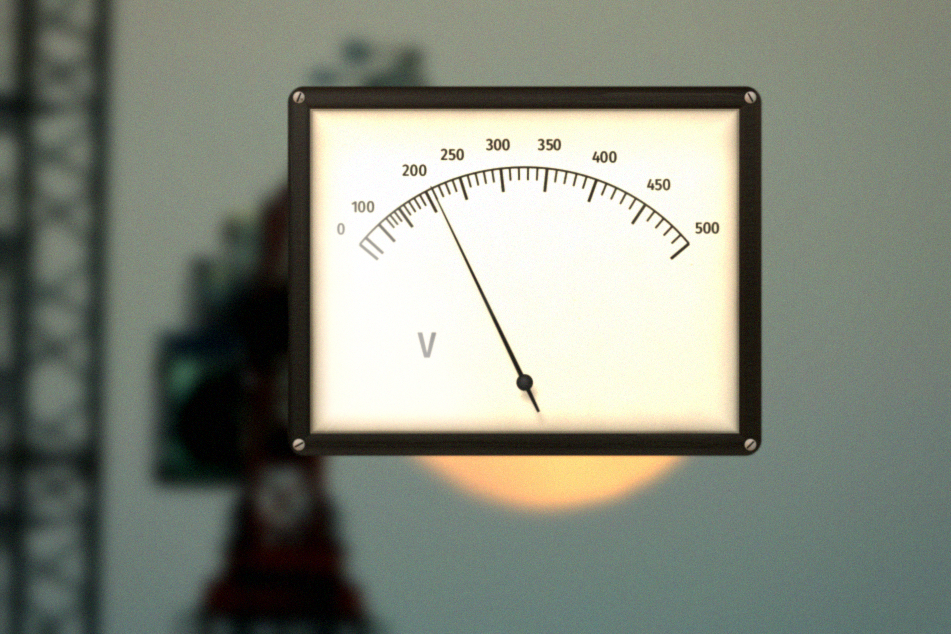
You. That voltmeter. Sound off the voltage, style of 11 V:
210 V
